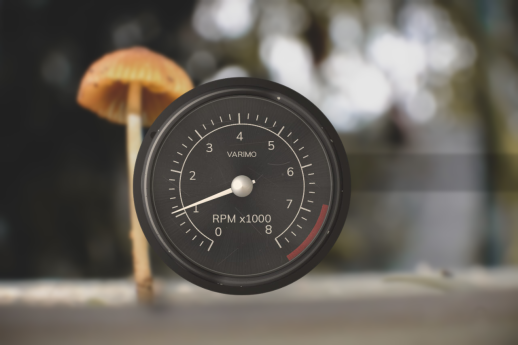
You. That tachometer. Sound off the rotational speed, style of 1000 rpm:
1100 rpm
